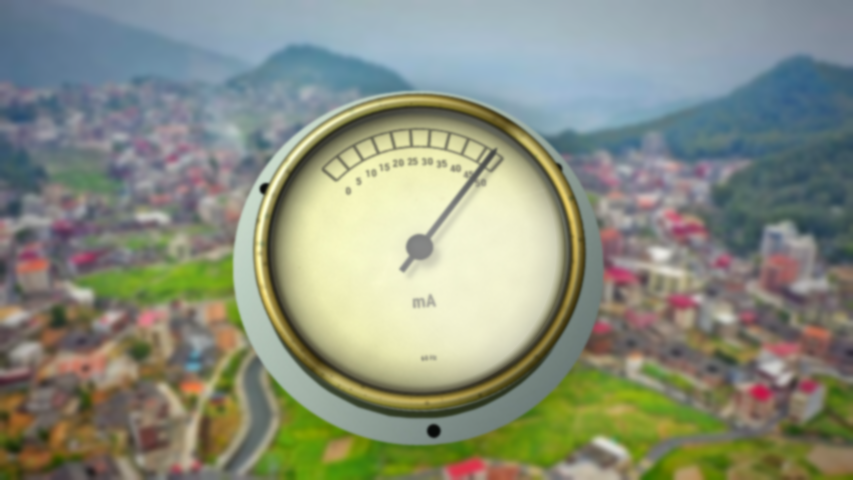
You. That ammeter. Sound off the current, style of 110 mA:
47.5 mA
